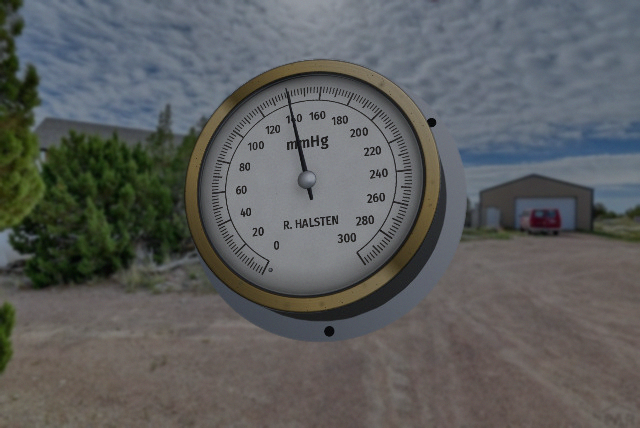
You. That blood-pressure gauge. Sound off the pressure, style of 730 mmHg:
140 mmHg
